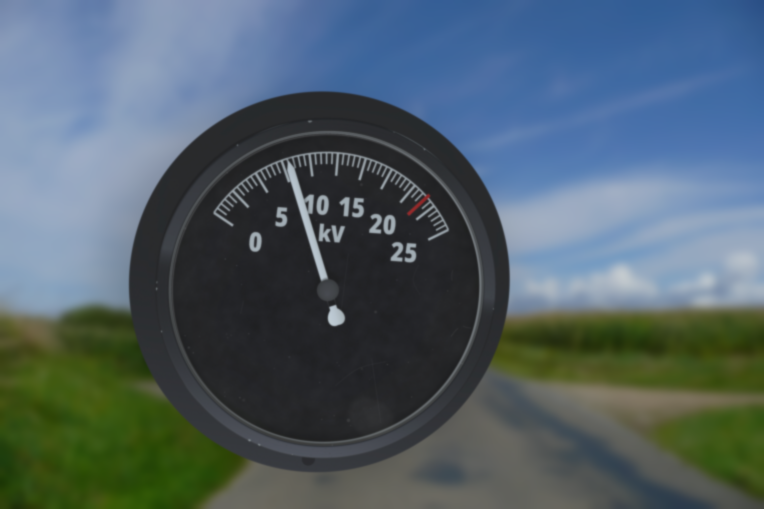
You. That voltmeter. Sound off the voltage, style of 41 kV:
8 kV
